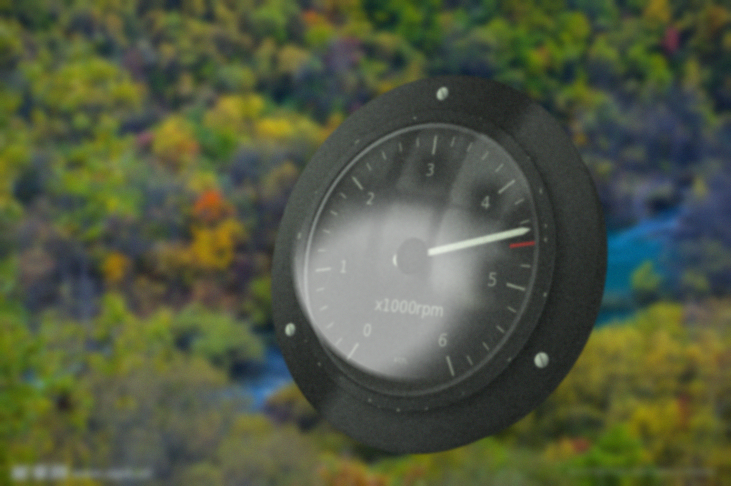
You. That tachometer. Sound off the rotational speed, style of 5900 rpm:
4500 rpm
